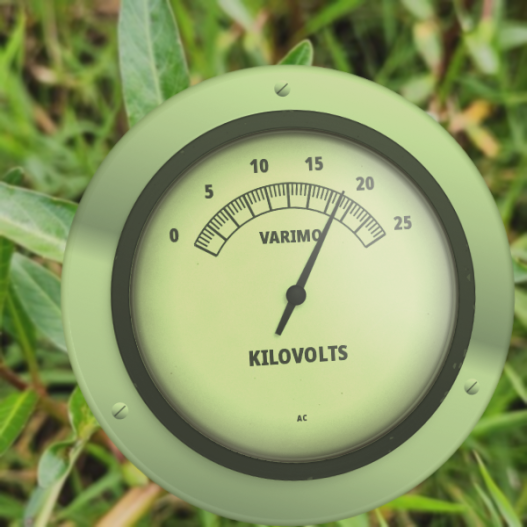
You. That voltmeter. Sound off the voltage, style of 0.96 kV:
18.5 kV
